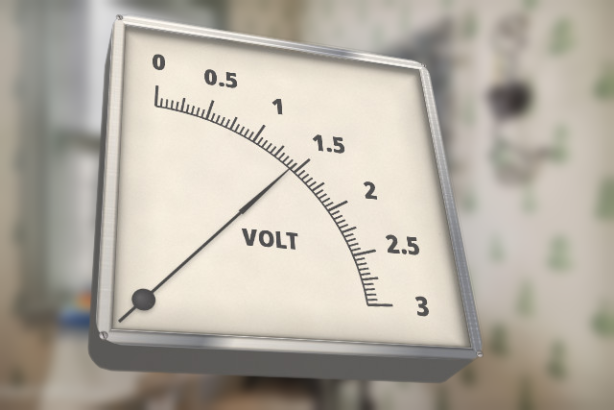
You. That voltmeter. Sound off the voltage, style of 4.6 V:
1.45 V
